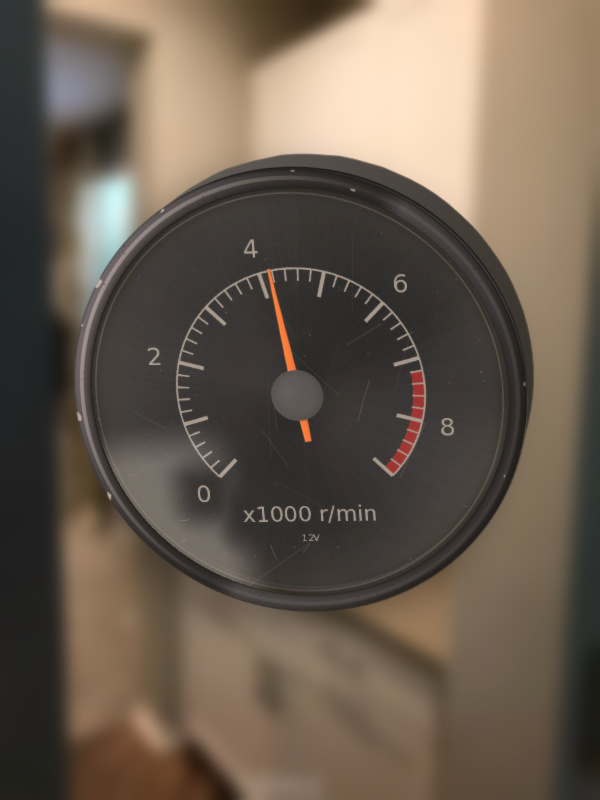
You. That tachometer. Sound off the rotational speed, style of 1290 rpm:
4200 rpm
